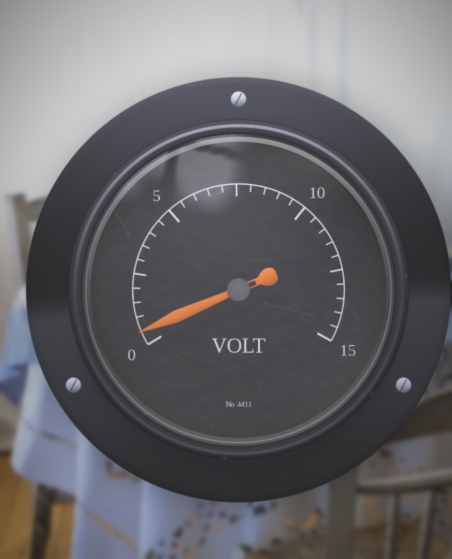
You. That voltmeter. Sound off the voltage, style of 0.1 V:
0.5 V
